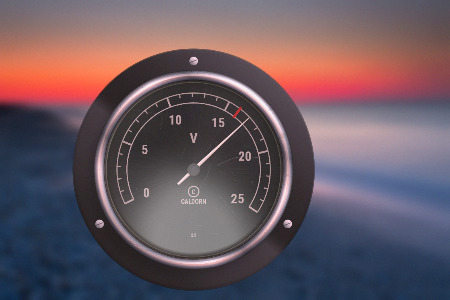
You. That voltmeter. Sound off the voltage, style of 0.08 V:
17 V
